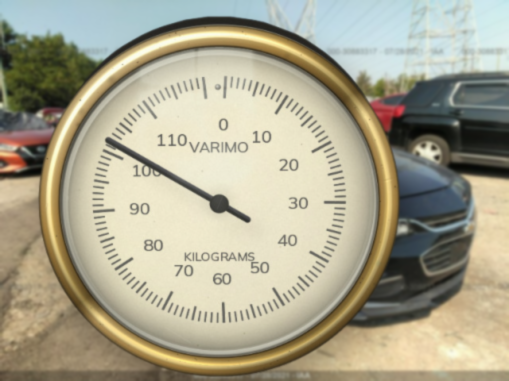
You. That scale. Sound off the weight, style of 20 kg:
102 kg
